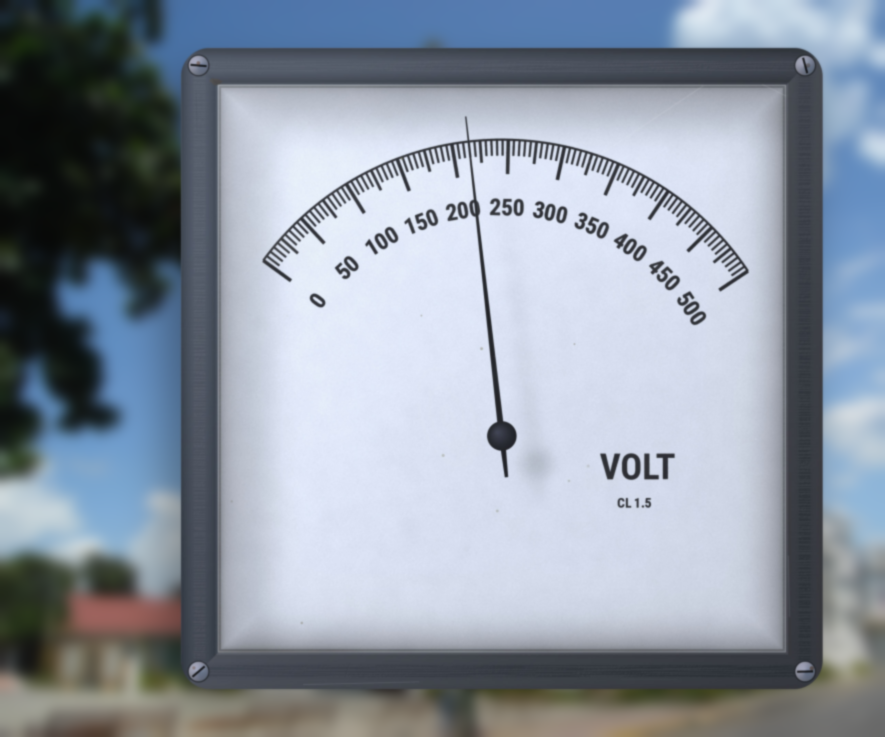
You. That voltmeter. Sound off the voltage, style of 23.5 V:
215 V
